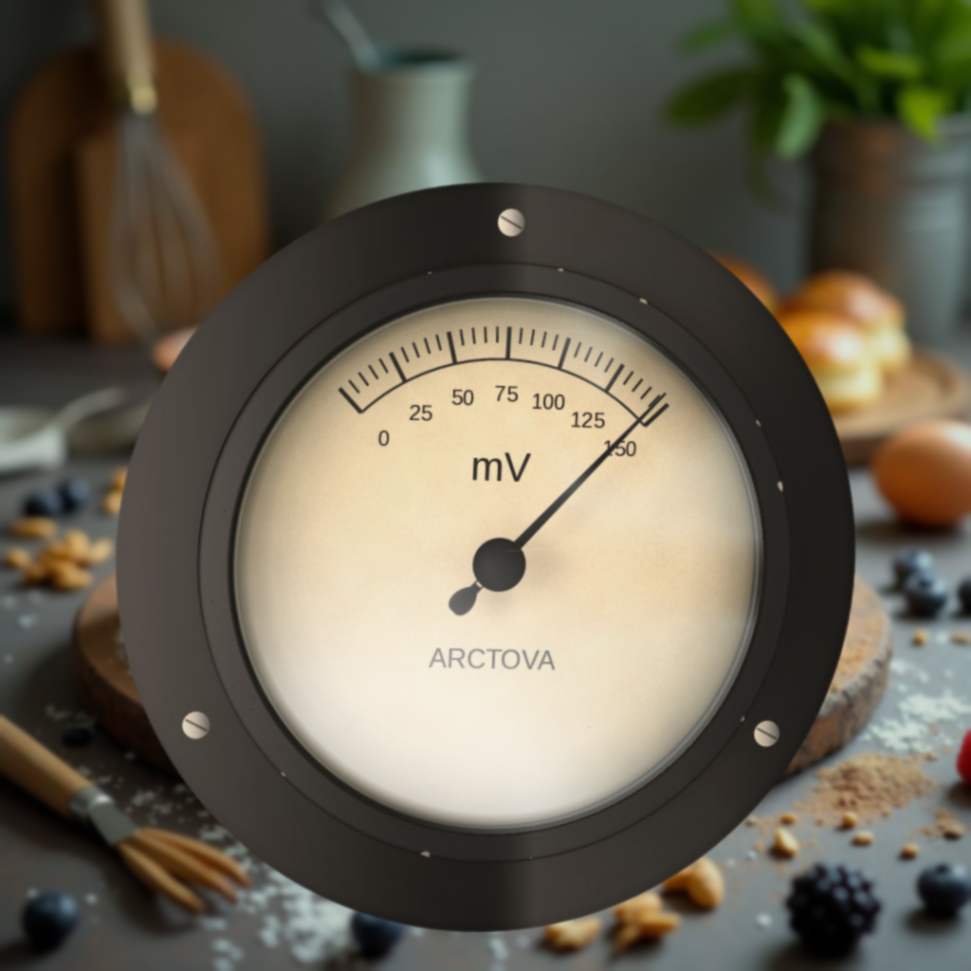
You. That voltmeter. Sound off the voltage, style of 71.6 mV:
145 mV
